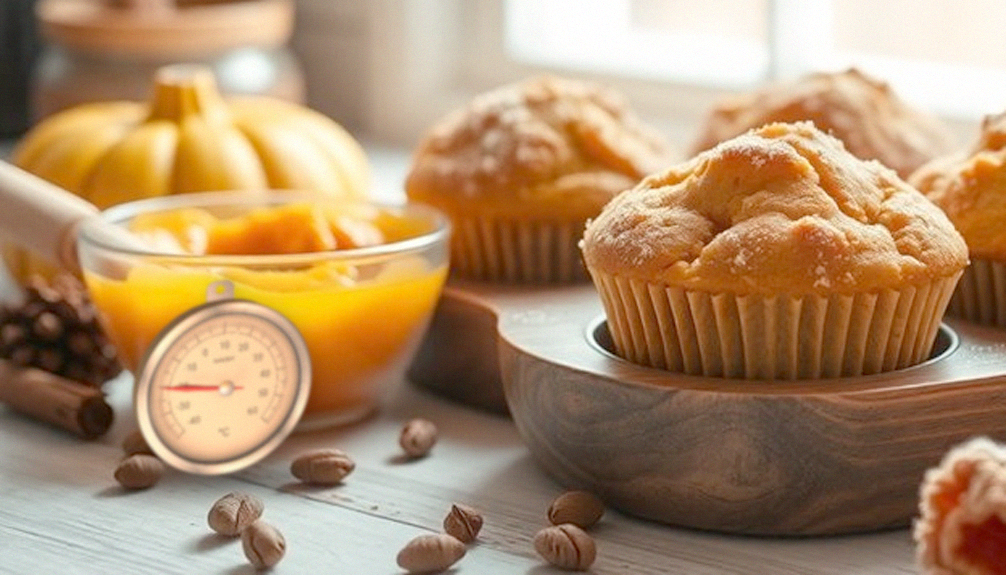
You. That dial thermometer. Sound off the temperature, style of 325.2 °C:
-20 °C
